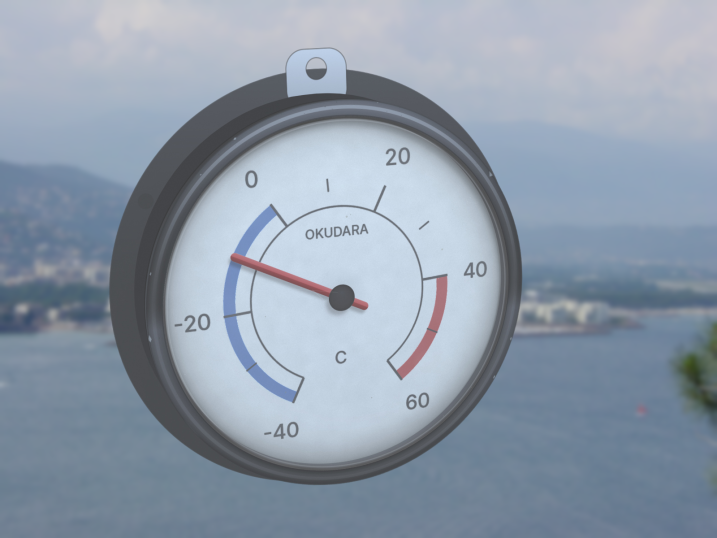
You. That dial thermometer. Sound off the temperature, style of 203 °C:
-10 °C
